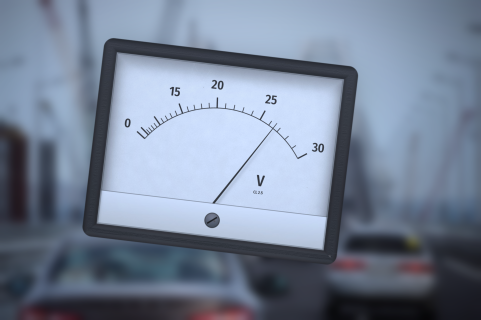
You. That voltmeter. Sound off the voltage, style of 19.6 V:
26.5 V
